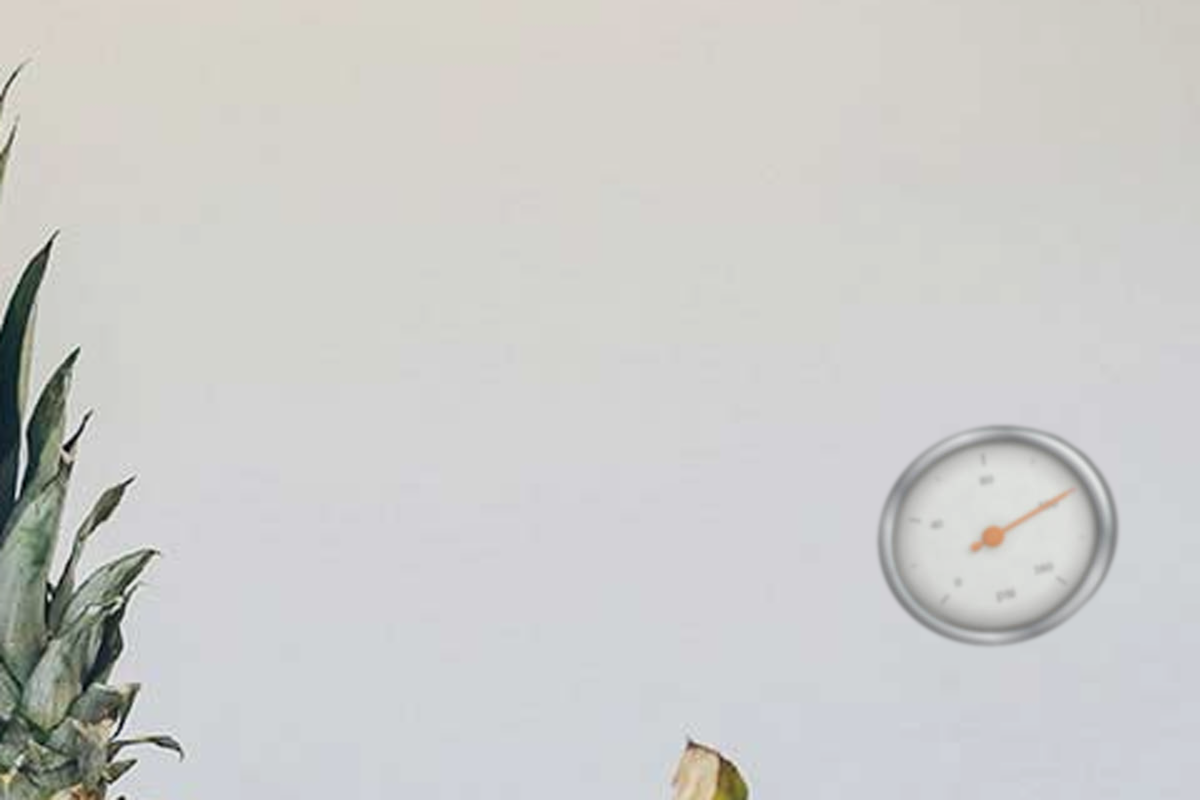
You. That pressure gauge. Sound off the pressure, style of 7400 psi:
120 psi
